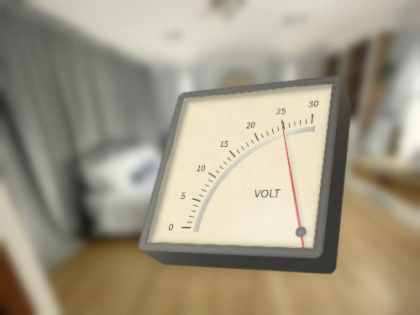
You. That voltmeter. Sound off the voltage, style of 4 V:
25 V
